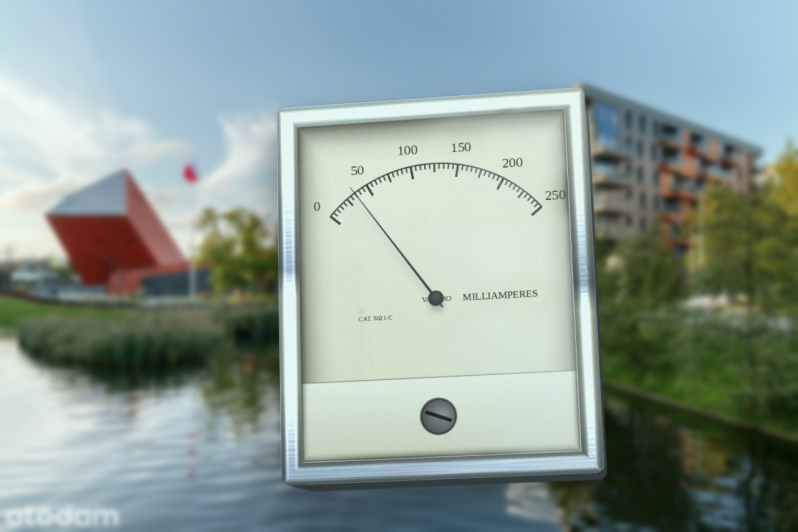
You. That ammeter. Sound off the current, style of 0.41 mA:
35 mA
